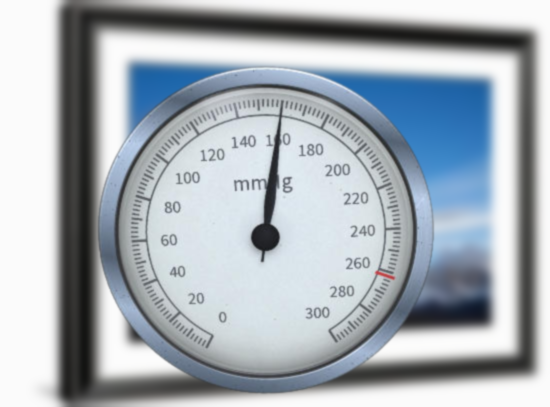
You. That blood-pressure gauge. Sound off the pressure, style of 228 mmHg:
160 mmHg
